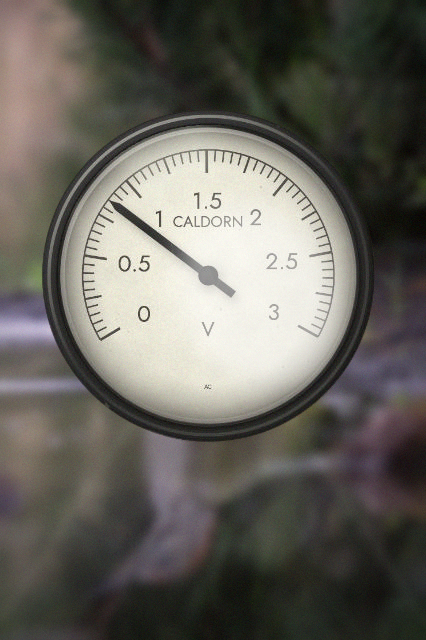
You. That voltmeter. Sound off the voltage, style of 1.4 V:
0.85 V
